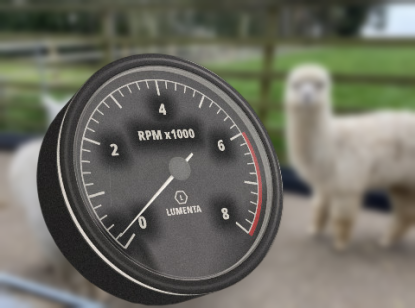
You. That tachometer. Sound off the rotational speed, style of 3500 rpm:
200 rpm
